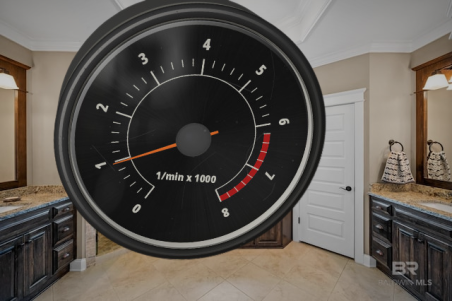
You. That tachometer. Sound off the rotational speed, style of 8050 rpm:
1000 rpm
